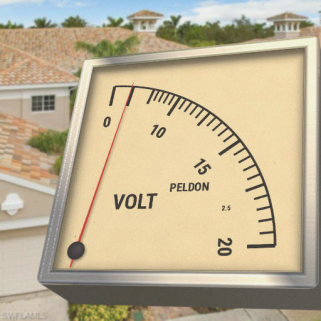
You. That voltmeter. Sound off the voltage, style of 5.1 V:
5 V
